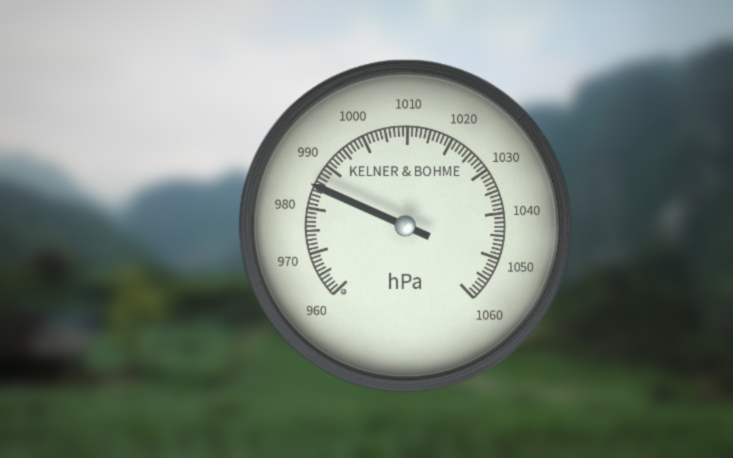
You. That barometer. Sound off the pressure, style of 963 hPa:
985 hPa
